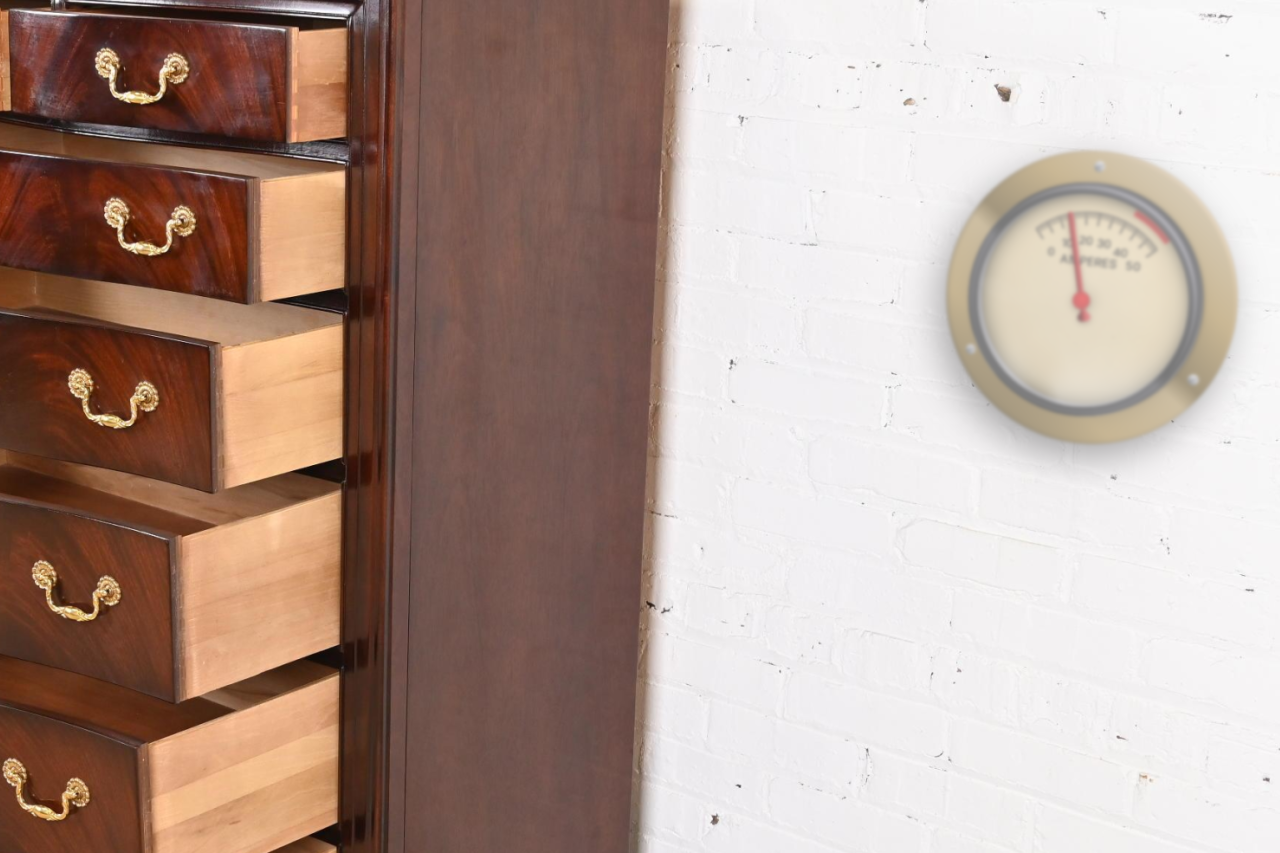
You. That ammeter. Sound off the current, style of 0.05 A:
15 A
